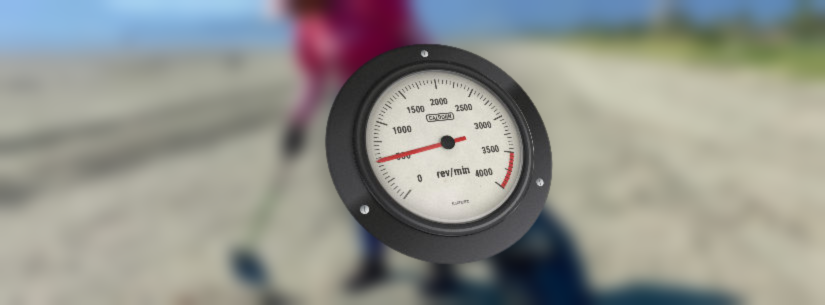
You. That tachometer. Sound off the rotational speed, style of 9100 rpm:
500 rpm
